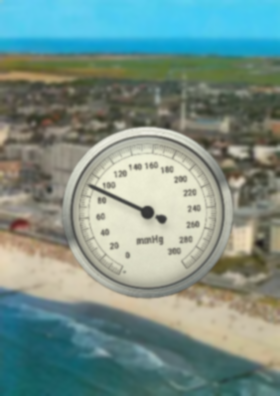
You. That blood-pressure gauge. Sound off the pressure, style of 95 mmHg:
90 mmHg
